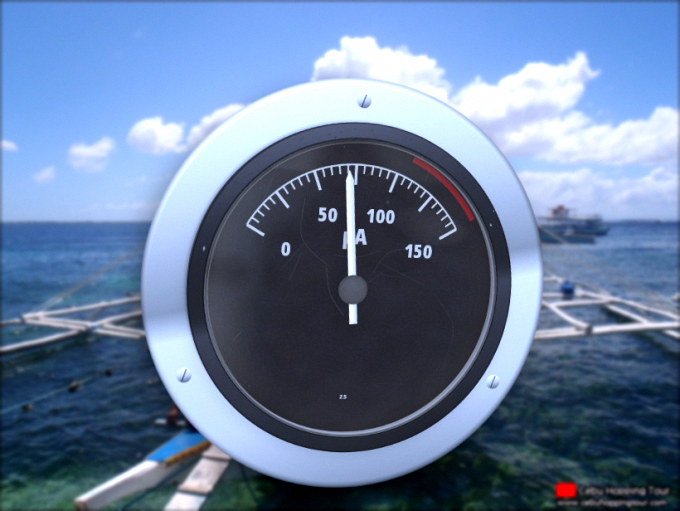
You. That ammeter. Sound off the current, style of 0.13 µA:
70 µA
